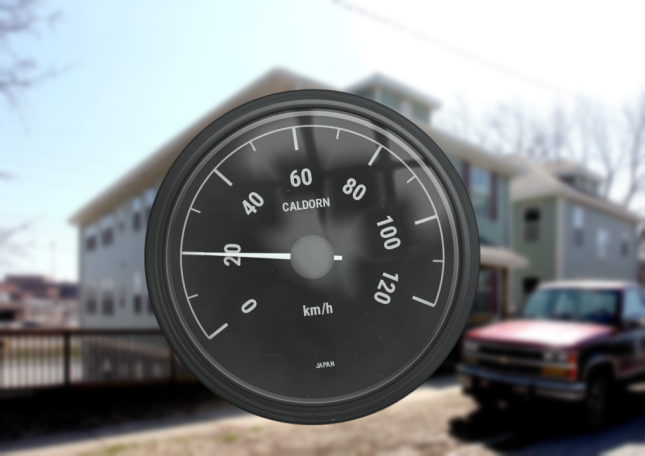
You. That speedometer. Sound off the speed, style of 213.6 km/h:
20 km/h
